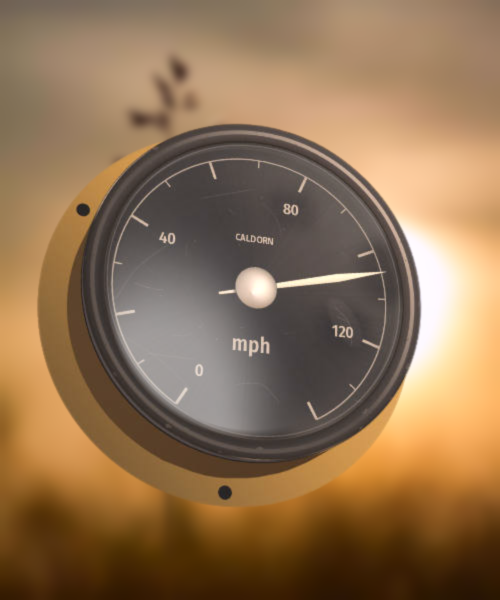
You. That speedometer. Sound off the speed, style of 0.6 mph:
105 mph
